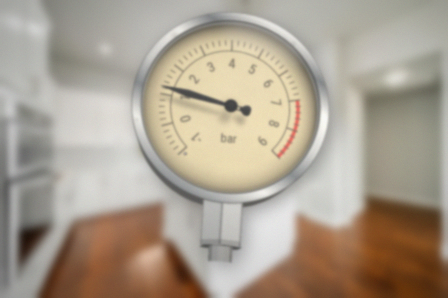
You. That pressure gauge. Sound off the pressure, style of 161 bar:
1.2 bar
